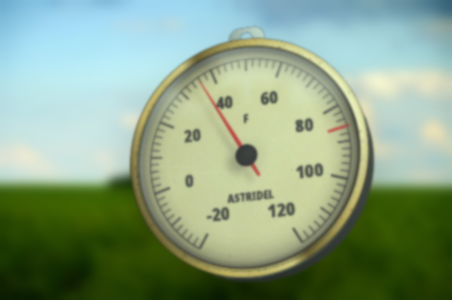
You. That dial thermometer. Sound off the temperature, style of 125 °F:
36 °F
